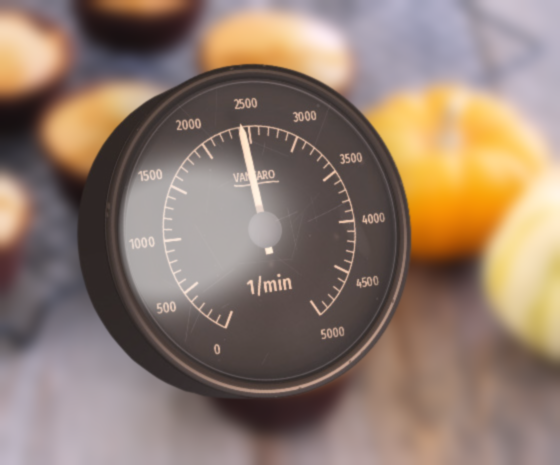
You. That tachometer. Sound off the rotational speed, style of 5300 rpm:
2400 rpm
